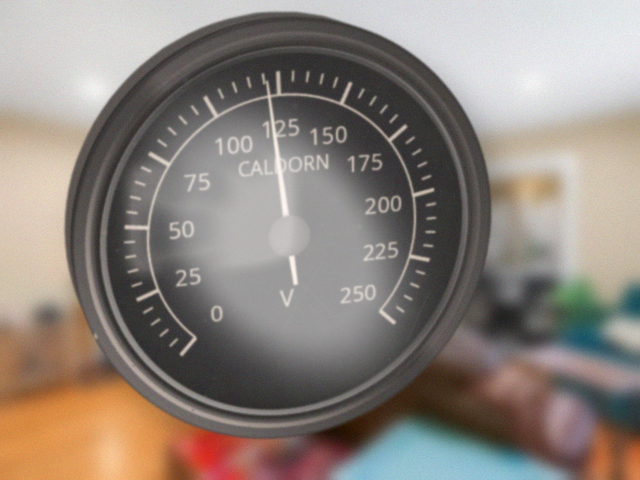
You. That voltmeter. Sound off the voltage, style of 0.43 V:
120 V
